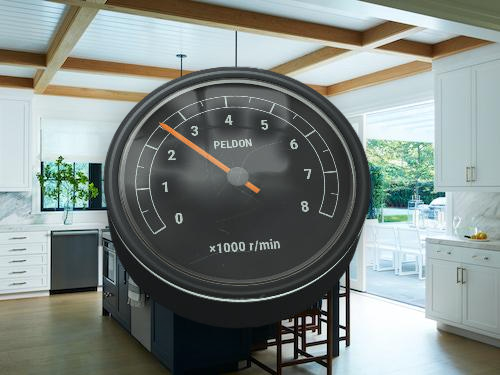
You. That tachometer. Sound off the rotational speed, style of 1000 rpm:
2500 rpm
